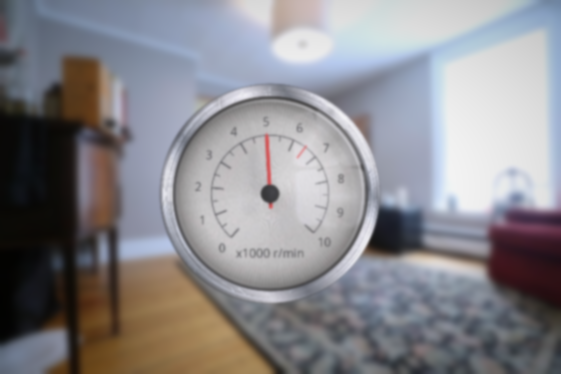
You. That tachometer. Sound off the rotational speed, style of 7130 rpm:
5000 rpm
